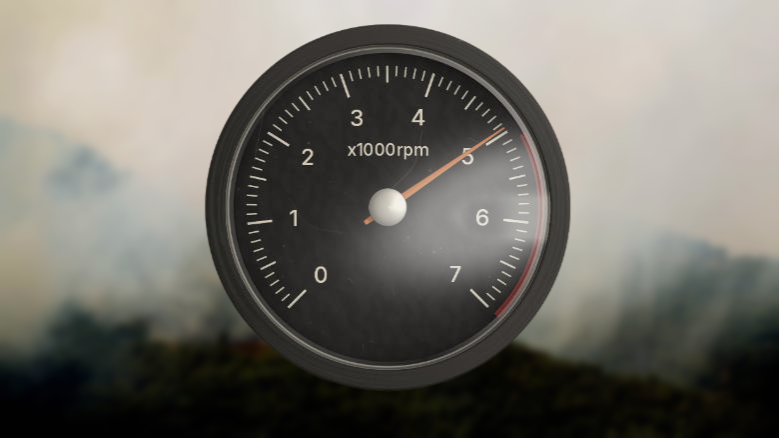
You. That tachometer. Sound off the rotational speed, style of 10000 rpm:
4950 rpm
